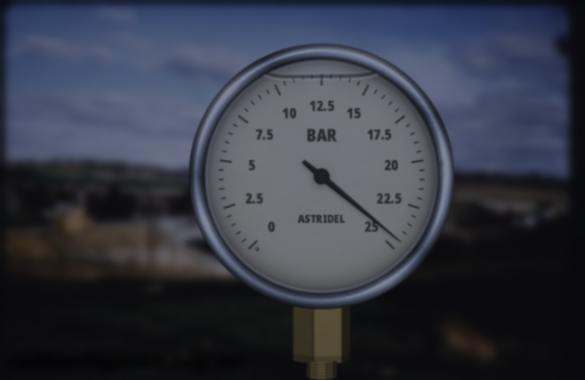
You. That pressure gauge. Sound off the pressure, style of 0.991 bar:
24.5 bar
